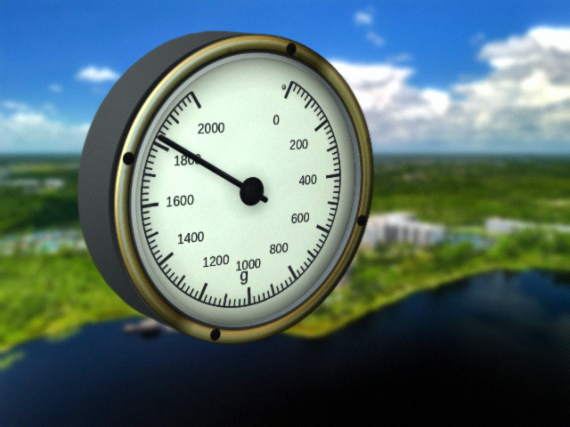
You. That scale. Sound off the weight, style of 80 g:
1820 g
